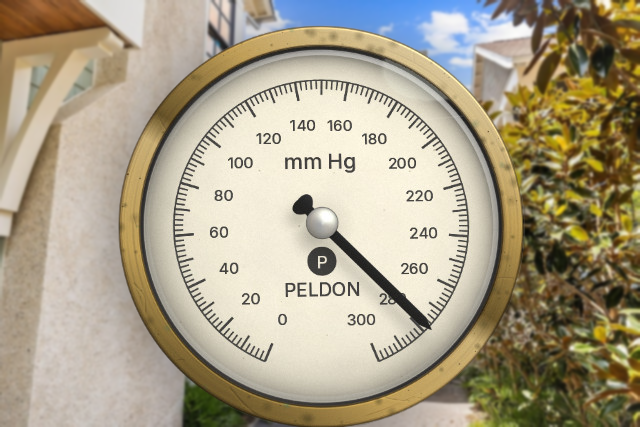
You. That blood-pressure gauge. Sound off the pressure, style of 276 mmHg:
278 mmHg
